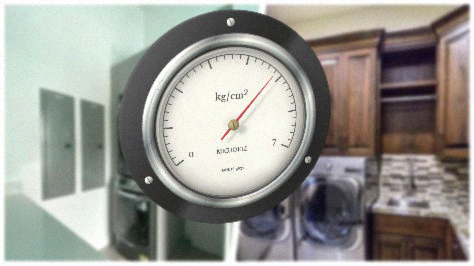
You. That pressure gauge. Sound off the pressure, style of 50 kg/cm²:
4.8 kg/cm²
